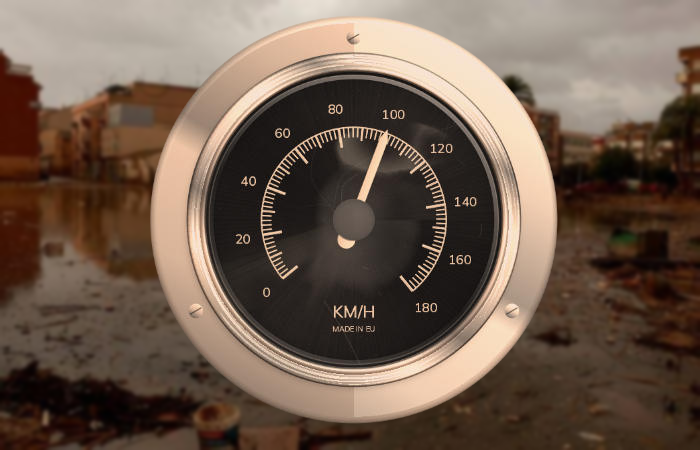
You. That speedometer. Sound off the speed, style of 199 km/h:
100 km/h
